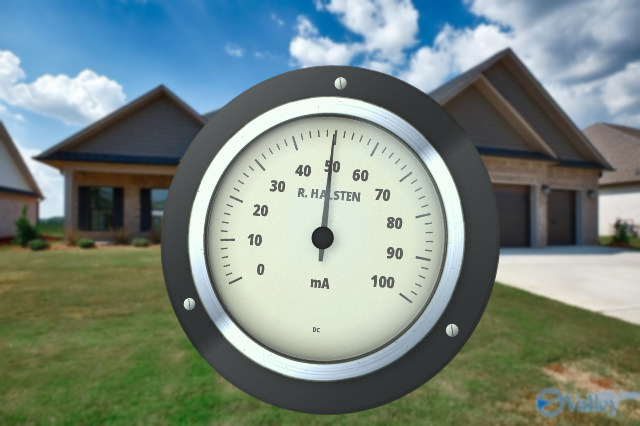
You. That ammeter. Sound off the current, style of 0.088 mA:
50 mA
